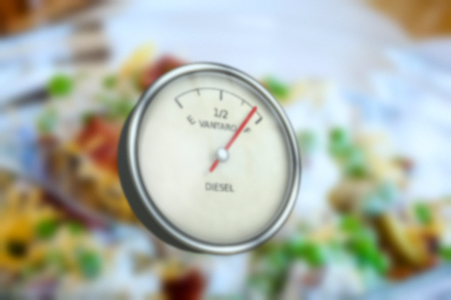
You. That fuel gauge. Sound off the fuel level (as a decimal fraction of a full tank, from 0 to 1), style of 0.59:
0.875
